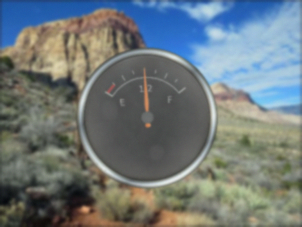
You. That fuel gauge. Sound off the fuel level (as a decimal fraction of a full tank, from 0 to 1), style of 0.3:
0.5
